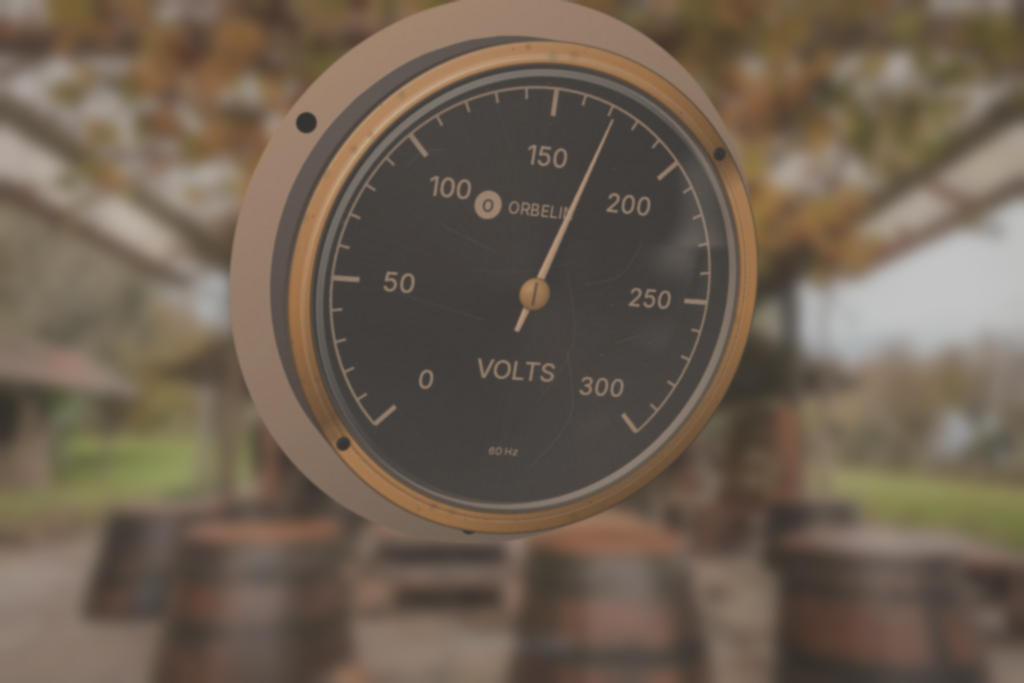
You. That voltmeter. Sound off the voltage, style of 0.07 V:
170 V
